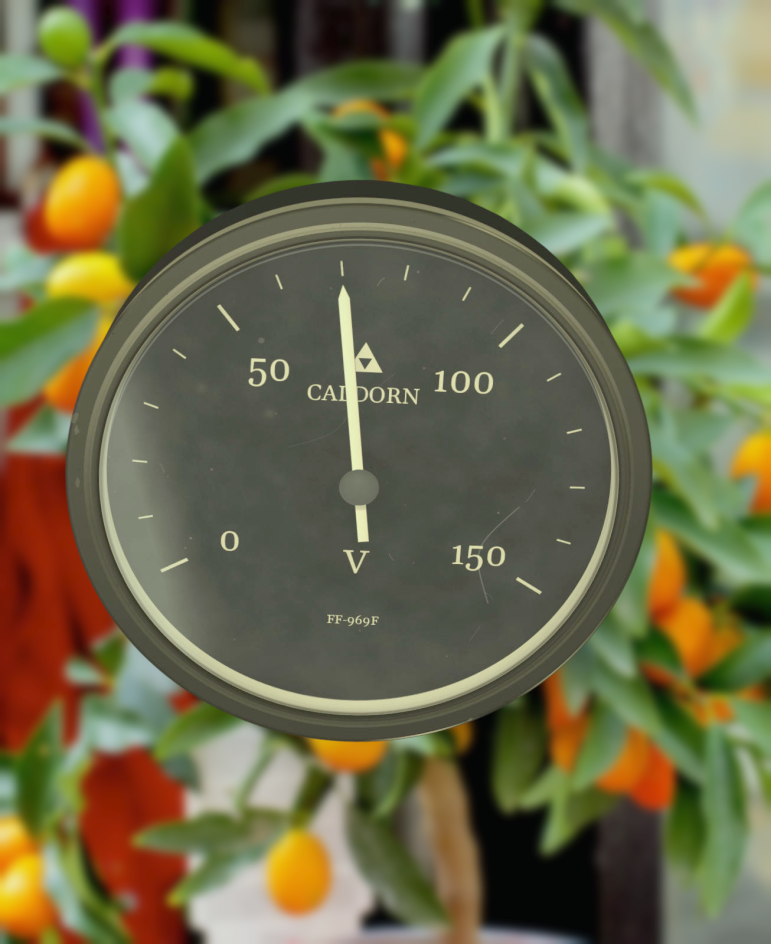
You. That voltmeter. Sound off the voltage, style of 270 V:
70 V
